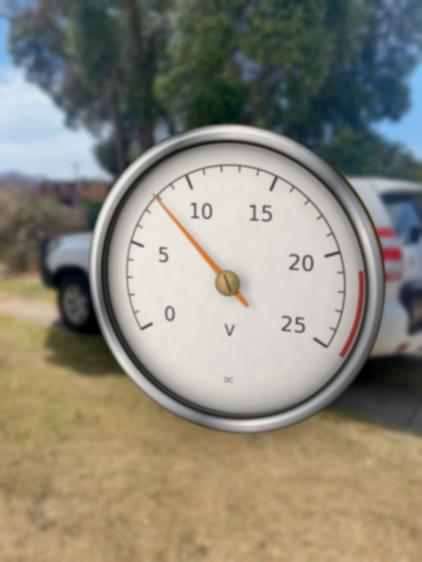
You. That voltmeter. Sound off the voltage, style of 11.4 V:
8 V
